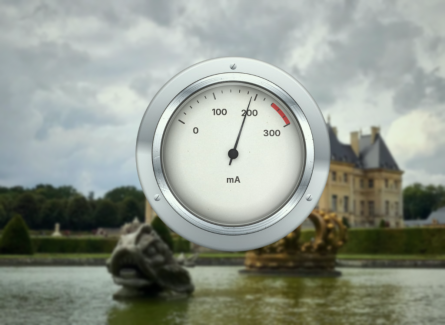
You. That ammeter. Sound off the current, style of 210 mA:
190 mA
